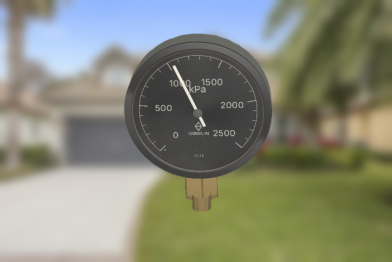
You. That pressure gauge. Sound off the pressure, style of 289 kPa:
1050 kPa
